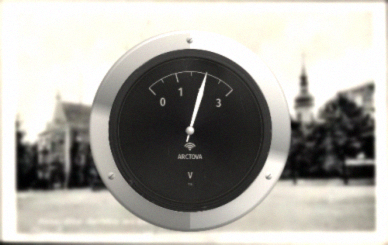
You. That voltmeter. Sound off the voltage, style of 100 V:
2 V
